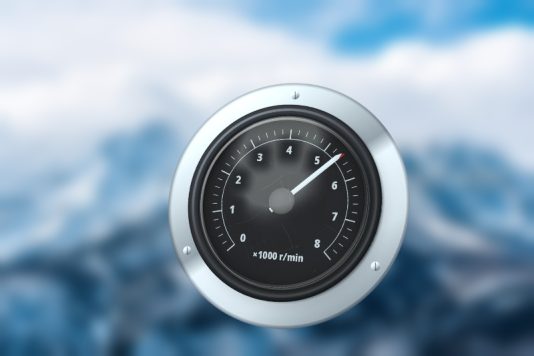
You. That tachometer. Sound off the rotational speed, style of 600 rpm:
5400 rpm
